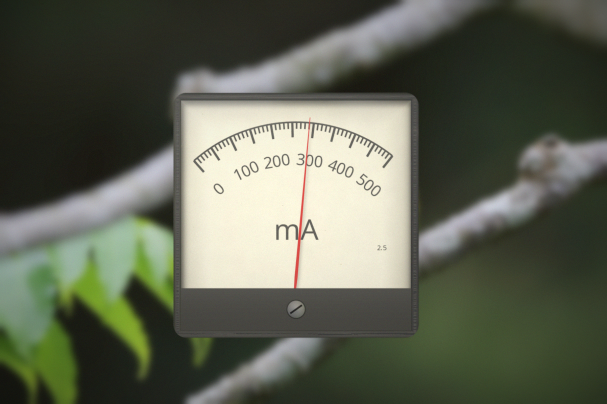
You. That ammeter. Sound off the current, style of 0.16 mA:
290 mA
